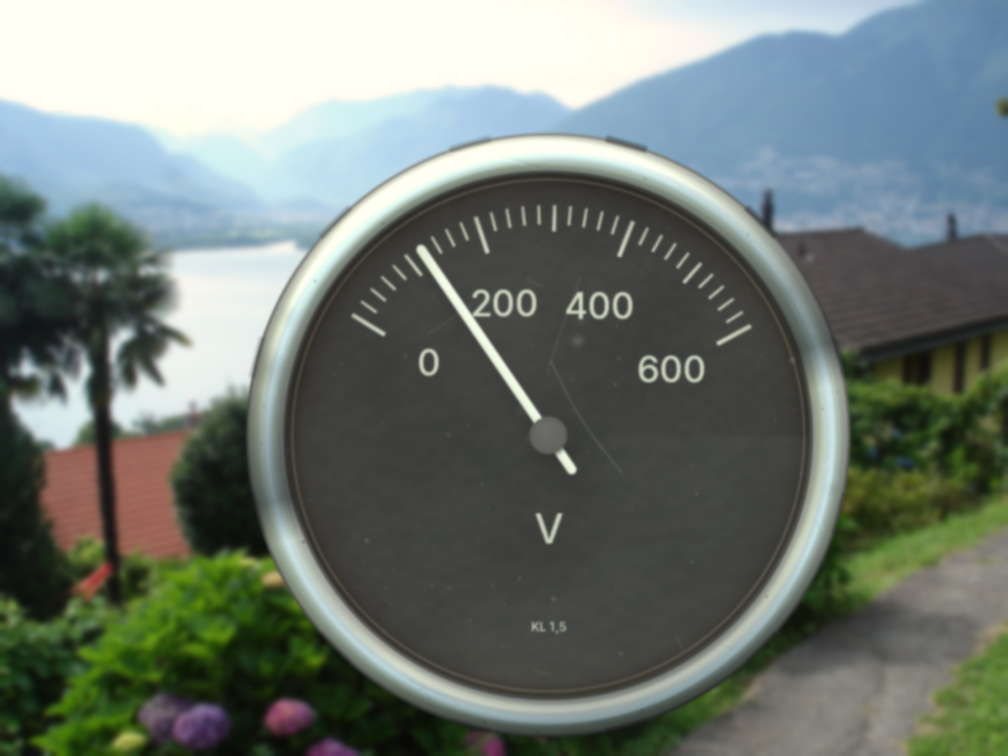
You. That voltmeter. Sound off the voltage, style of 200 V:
120 V
